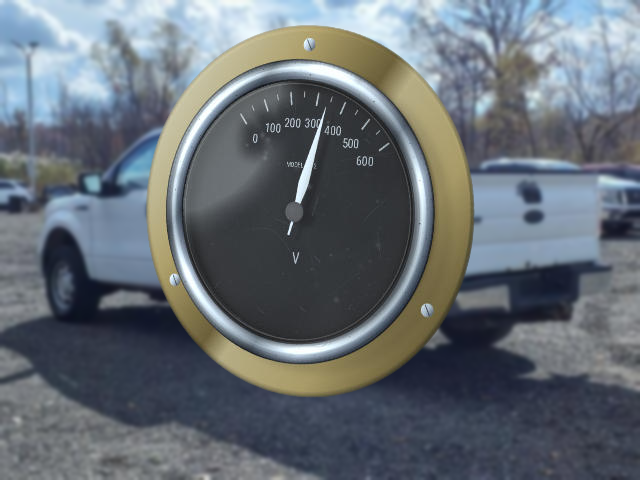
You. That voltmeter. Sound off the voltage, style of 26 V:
350 V
